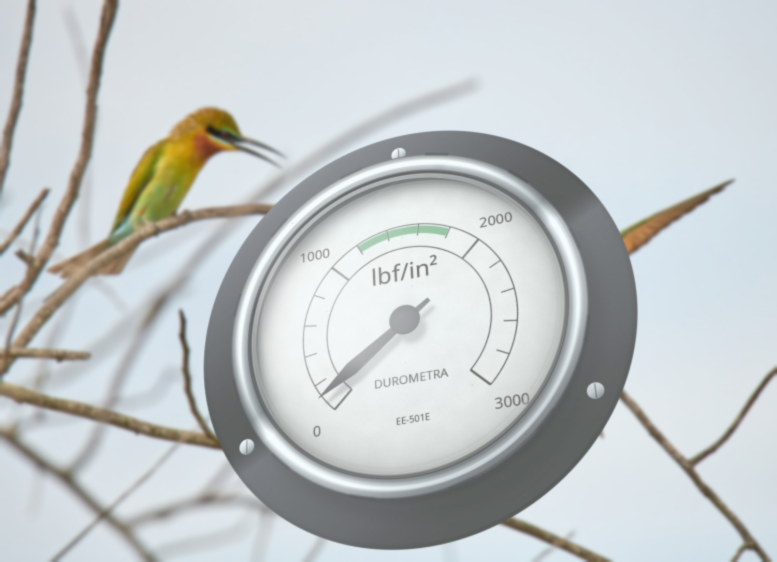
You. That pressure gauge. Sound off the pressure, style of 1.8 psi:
100 psi
